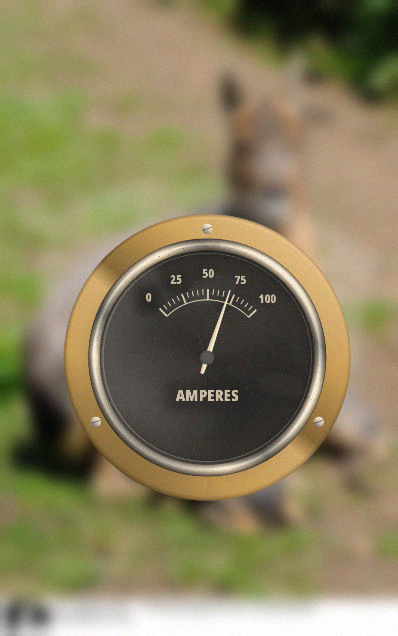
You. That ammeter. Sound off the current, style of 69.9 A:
70 A
